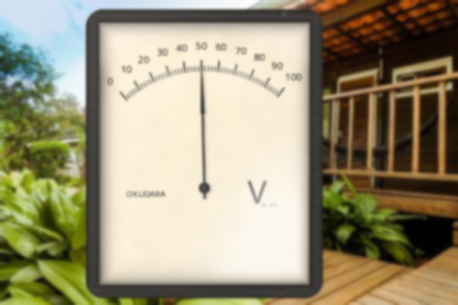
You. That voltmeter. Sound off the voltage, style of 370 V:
50 V
